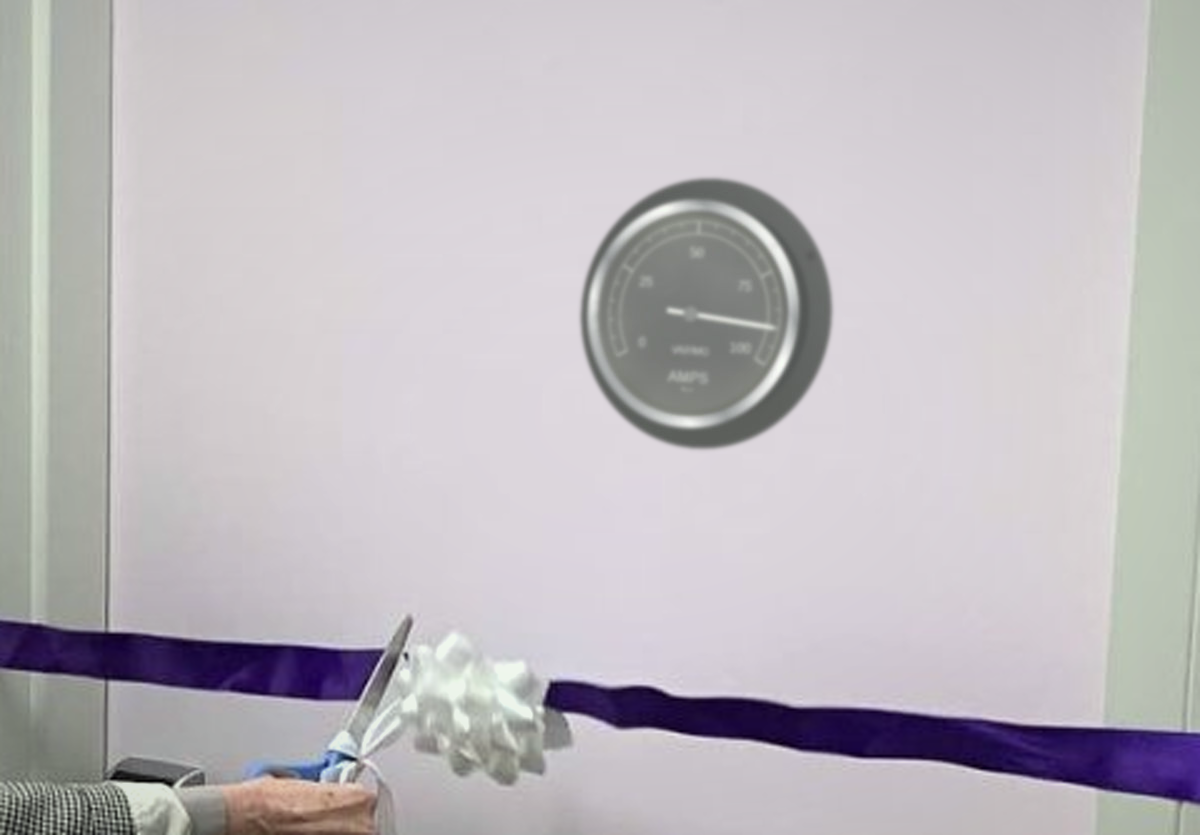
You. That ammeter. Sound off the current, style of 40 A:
90 A
